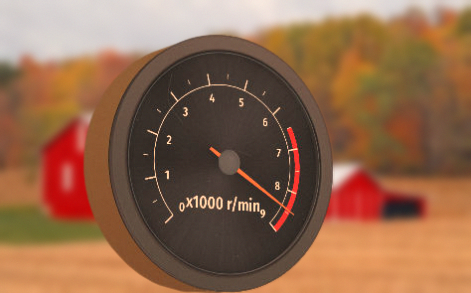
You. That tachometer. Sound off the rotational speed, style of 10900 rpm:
8500 rpm
